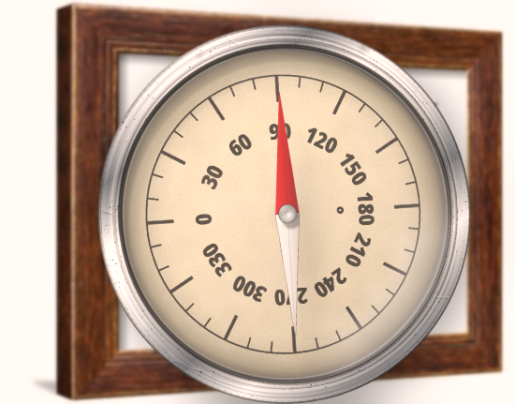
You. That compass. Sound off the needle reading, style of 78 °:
90 °
